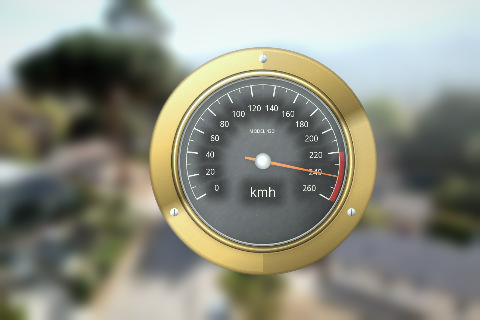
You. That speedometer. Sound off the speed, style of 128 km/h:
240 km/h
